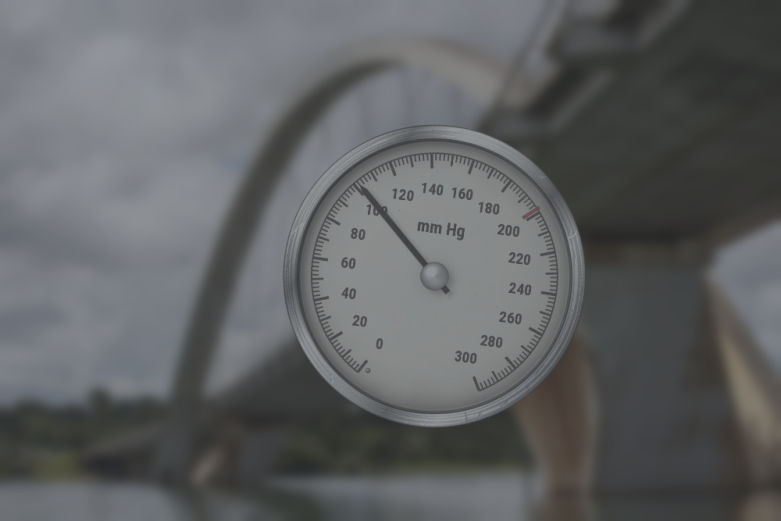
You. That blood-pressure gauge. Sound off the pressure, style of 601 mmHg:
102 mmHg
